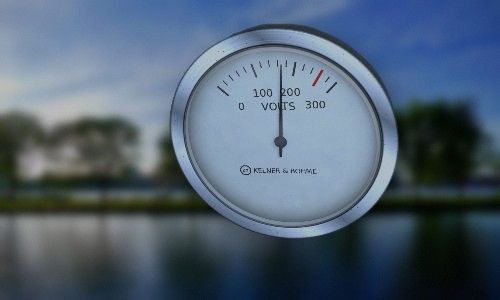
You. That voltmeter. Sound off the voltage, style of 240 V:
170 V
